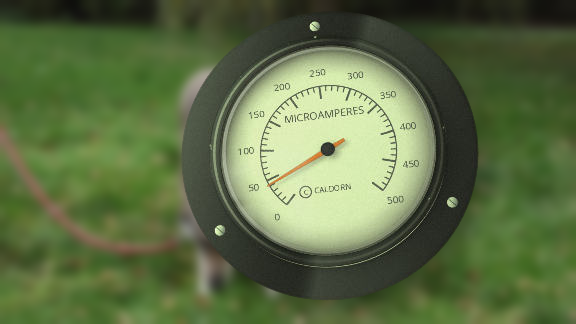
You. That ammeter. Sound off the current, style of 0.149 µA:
40 µA
